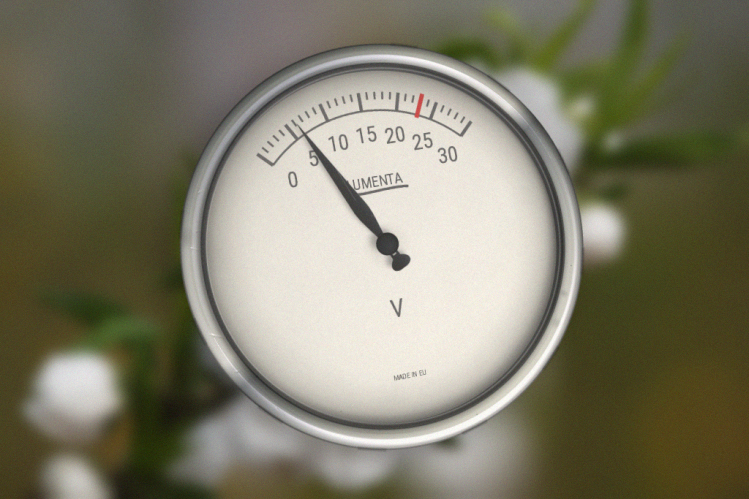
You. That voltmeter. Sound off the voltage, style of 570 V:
6 V
